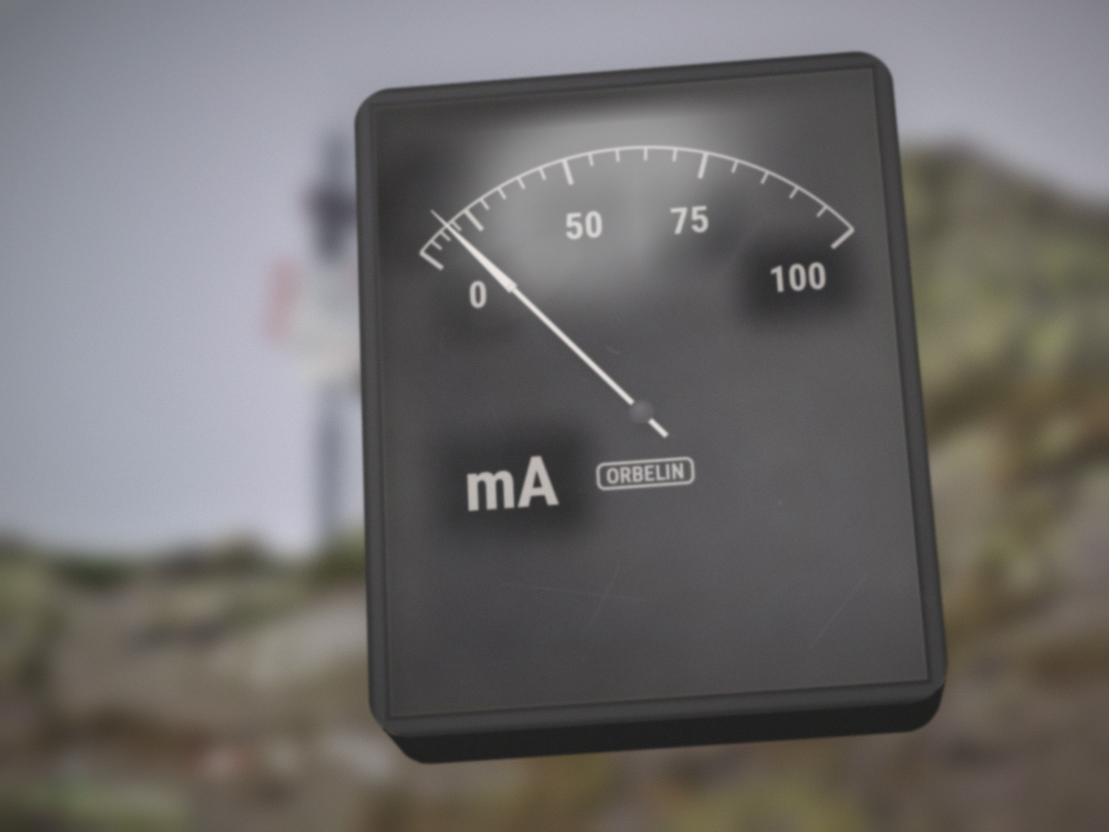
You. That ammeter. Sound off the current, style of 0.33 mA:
17.5 mA
